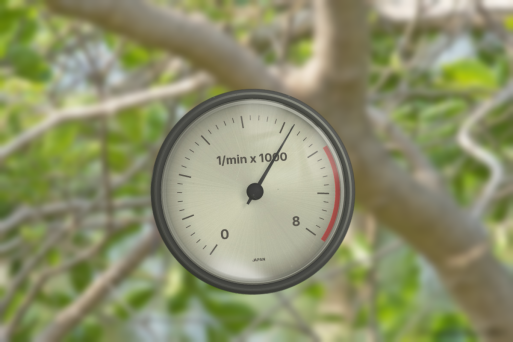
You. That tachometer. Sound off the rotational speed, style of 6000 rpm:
5200 rpm
